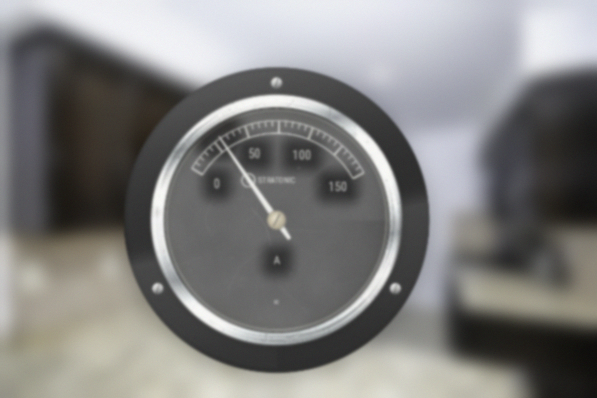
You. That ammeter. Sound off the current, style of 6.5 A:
30 A
